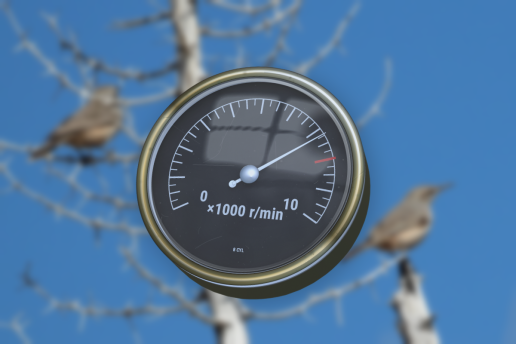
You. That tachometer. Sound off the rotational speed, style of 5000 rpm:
7250 rpm
